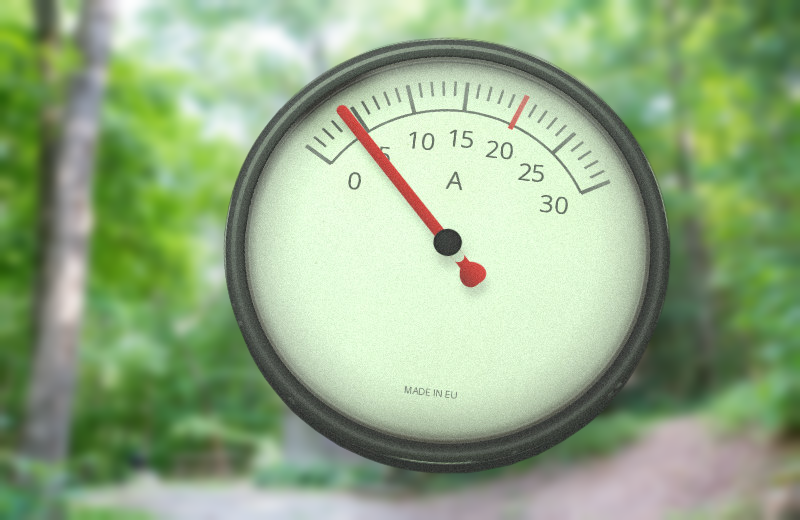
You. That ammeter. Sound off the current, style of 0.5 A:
4 A
